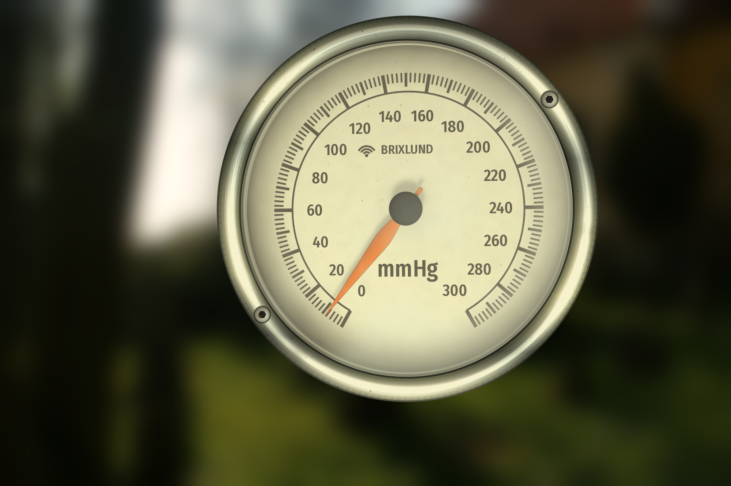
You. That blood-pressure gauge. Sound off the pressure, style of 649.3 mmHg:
8 mmHg
